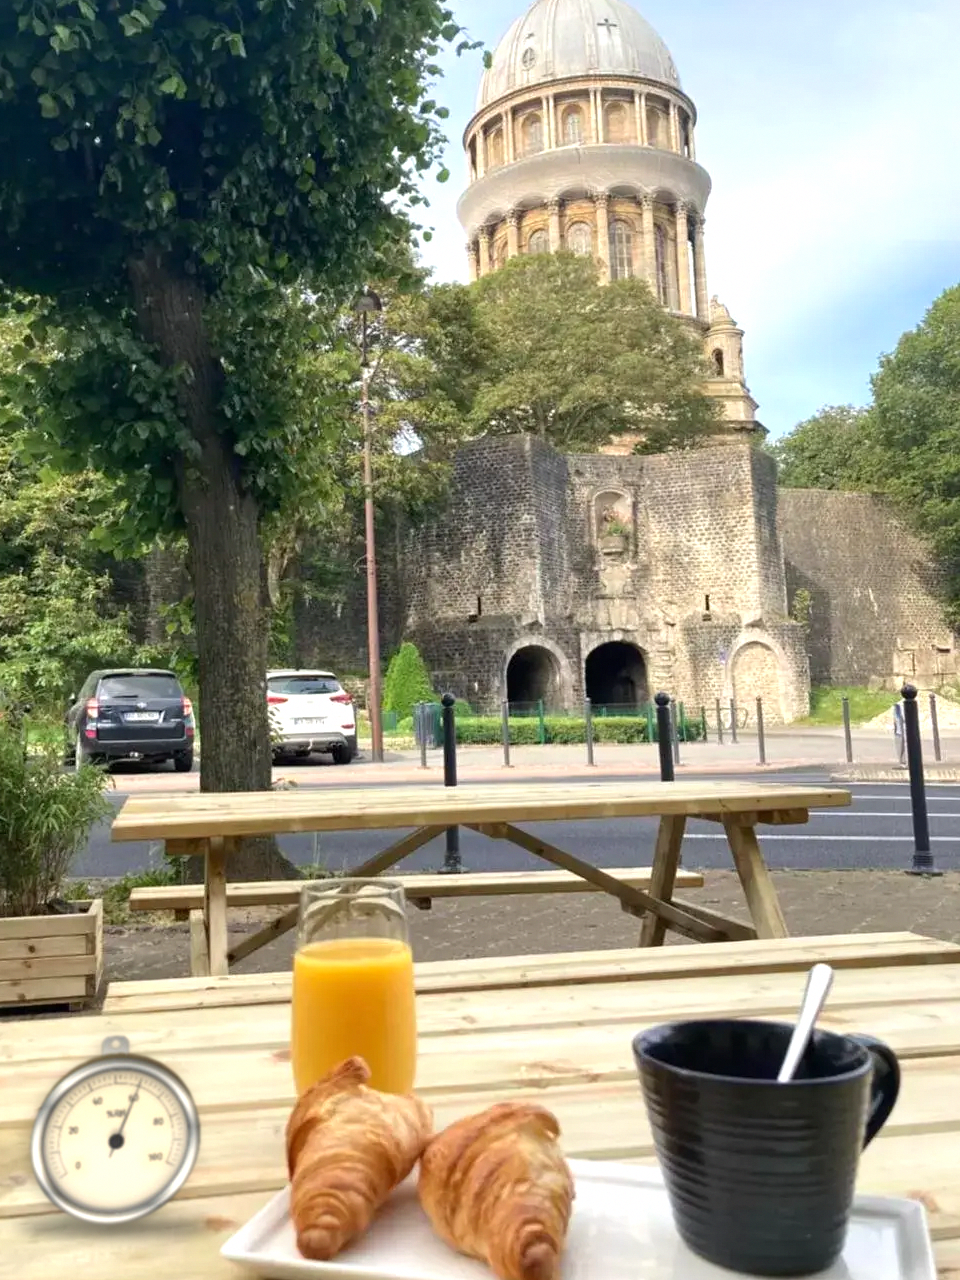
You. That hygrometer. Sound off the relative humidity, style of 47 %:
60 %
